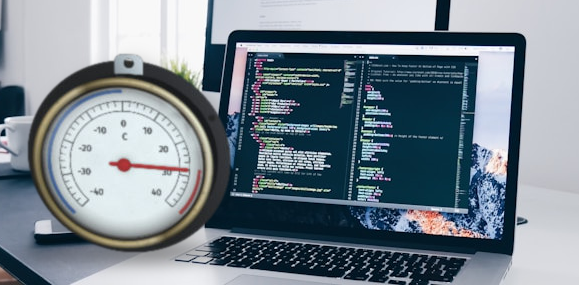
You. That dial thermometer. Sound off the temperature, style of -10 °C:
28 °C
